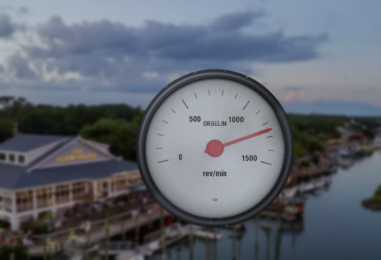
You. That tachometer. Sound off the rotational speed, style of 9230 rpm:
1250 rpm
